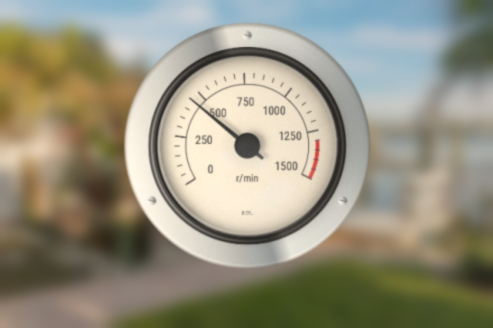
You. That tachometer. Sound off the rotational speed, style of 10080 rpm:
450 rpm
